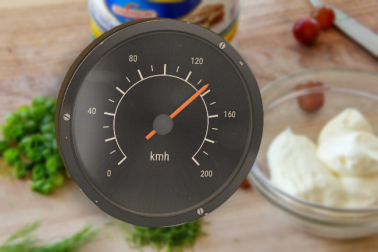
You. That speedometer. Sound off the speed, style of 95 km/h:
135 km/h
